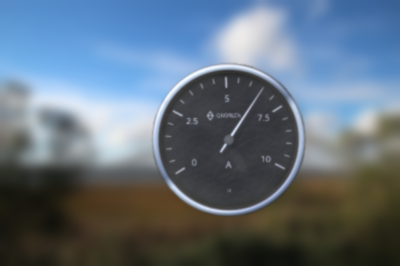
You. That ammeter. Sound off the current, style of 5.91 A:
6.5 A
